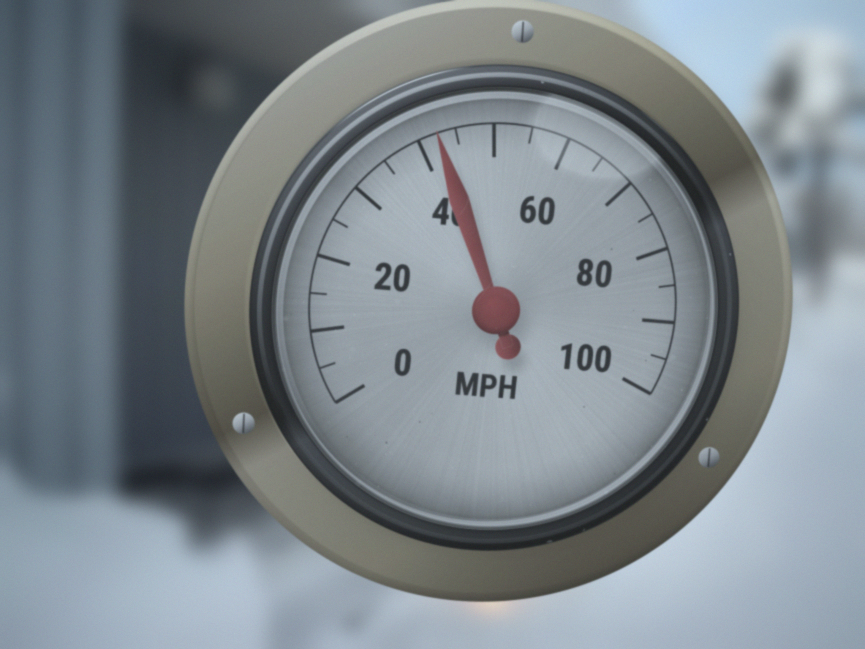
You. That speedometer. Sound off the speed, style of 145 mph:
42.5 mph
